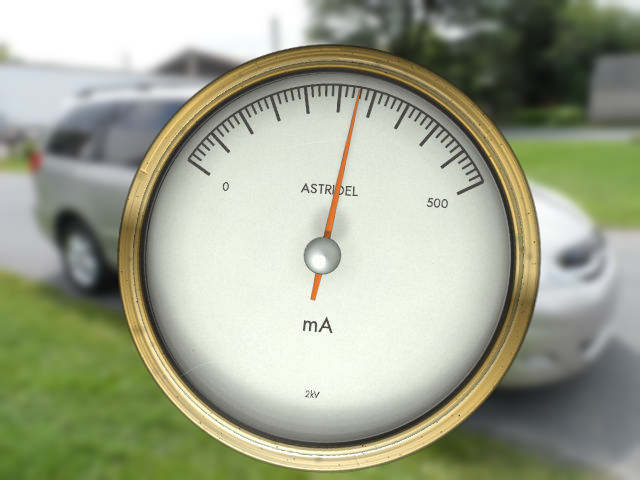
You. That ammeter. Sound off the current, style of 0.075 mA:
280 mA
